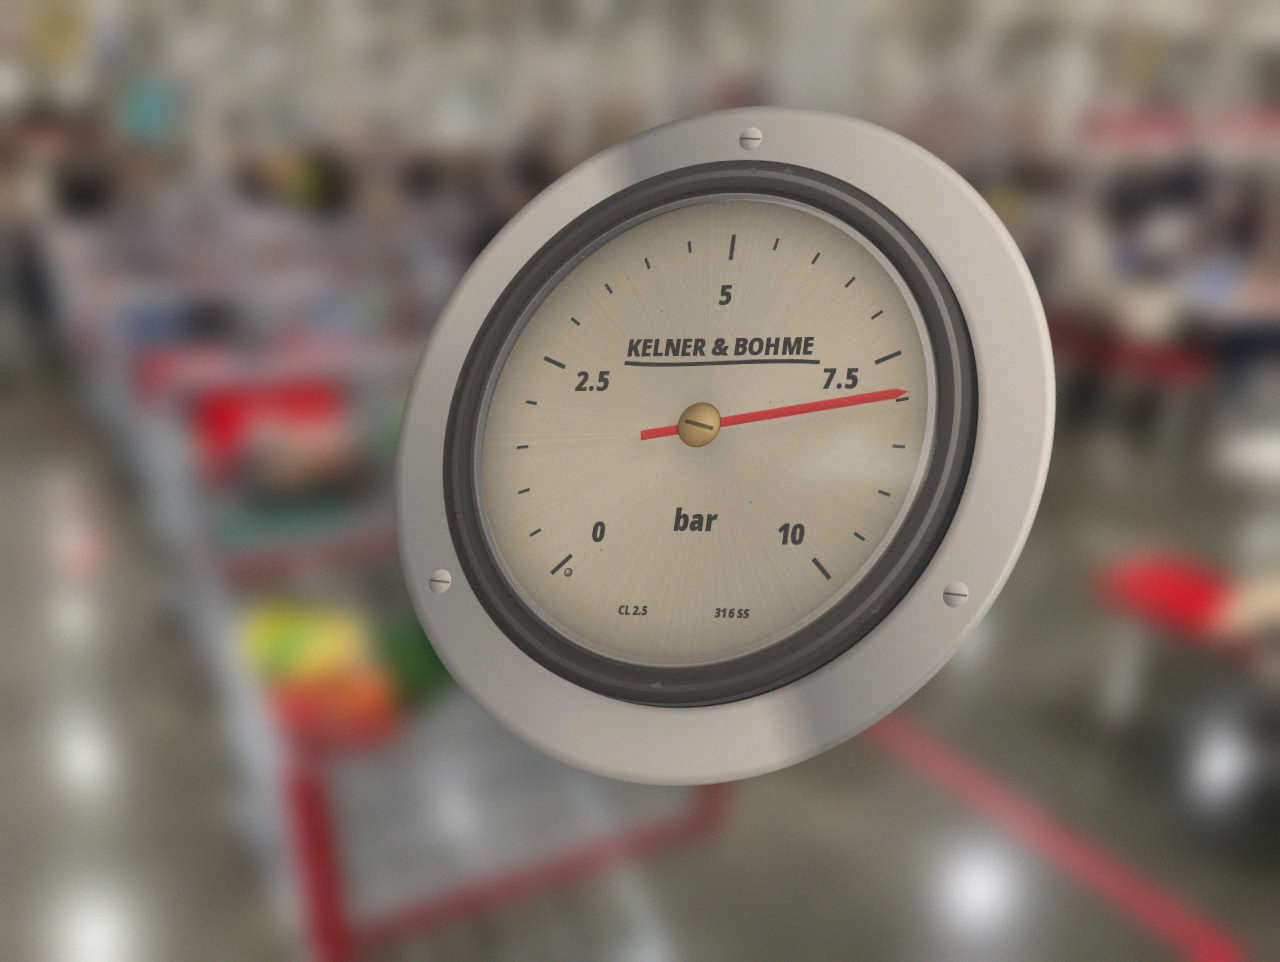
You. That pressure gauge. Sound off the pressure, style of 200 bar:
8 bar
